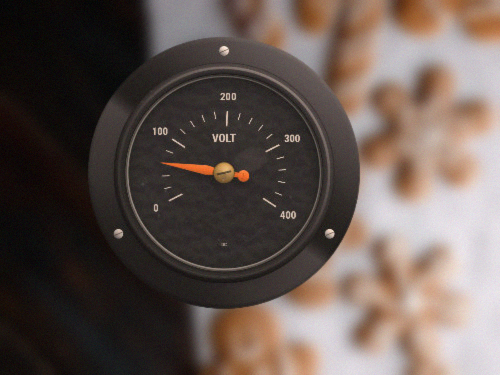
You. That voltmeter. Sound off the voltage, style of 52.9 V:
60 V
